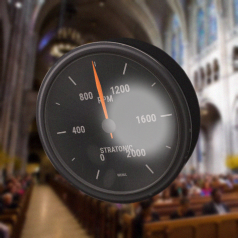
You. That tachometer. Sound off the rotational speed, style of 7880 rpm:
1000 rpm
